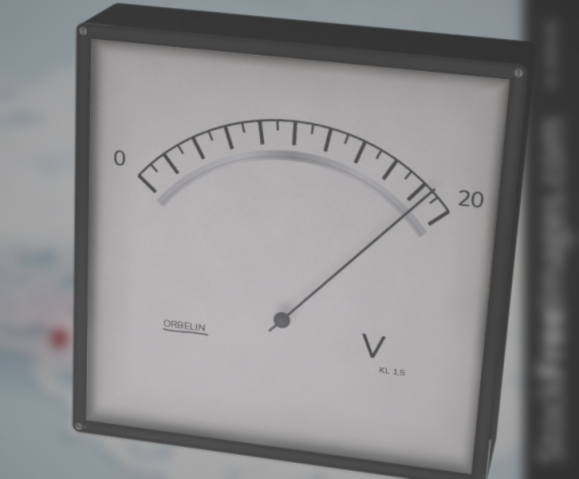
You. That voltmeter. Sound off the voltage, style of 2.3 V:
18.5 V
